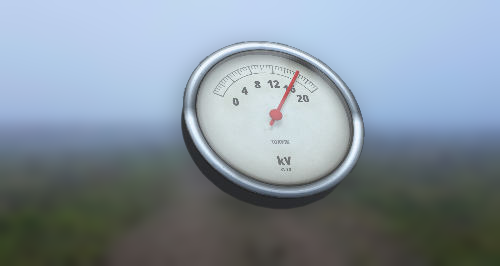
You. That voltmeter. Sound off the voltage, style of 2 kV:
16 kV
